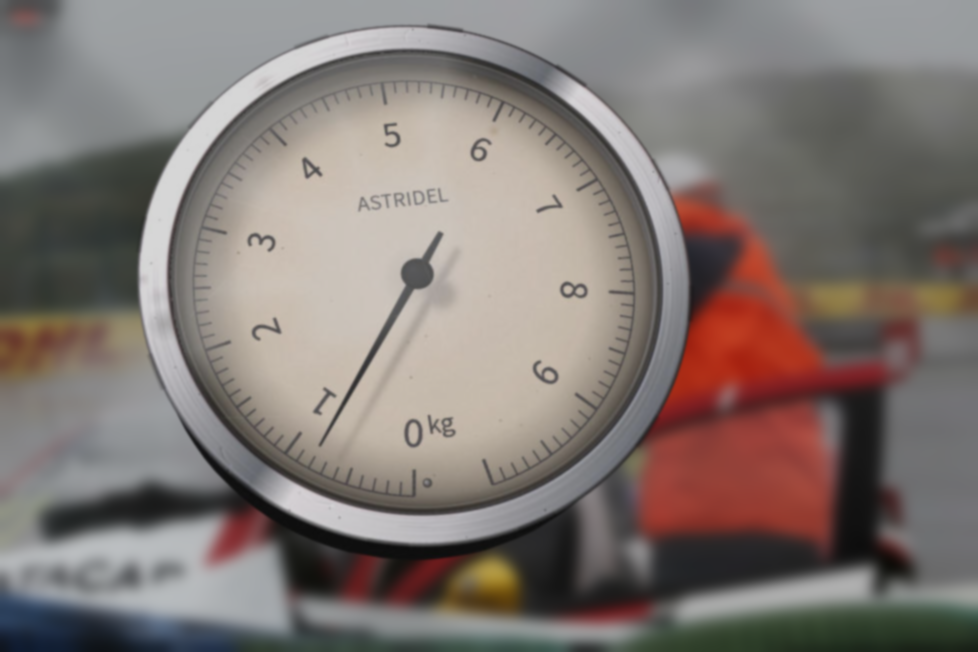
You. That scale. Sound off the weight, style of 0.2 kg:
0.8 kg
